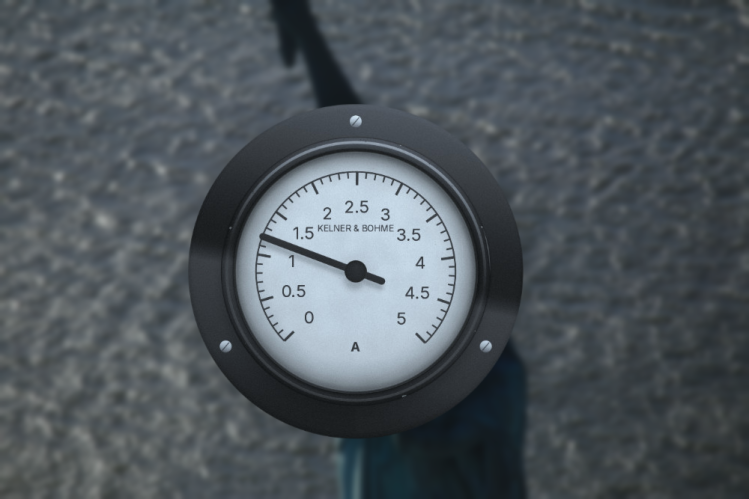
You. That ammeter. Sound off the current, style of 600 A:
1.2 A
